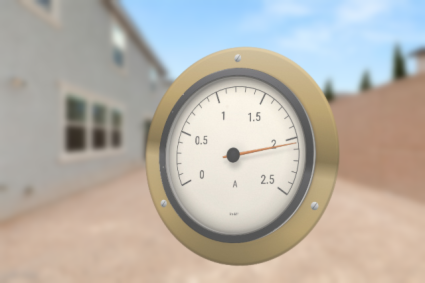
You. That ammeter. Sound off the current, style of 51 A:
2.05 A
